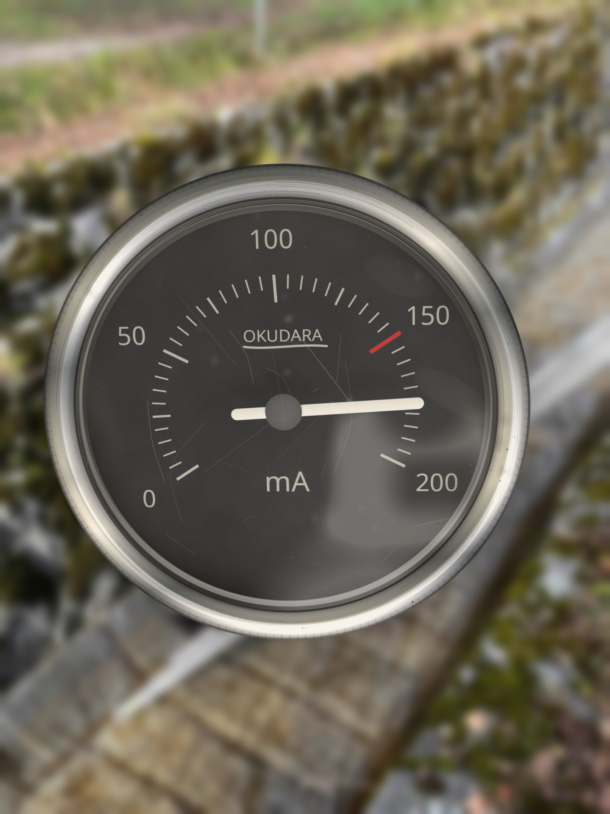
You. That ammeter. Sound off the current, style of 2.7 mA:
175 mA
